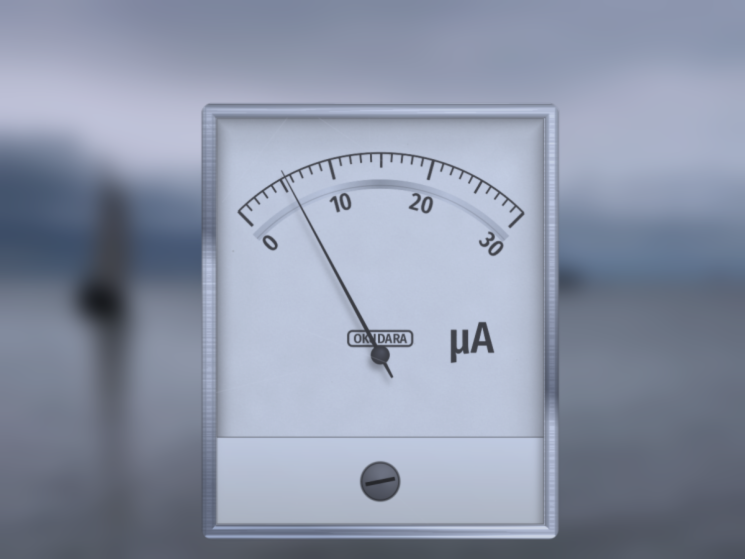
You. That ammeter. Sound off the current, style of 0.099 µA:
5.5 µA
